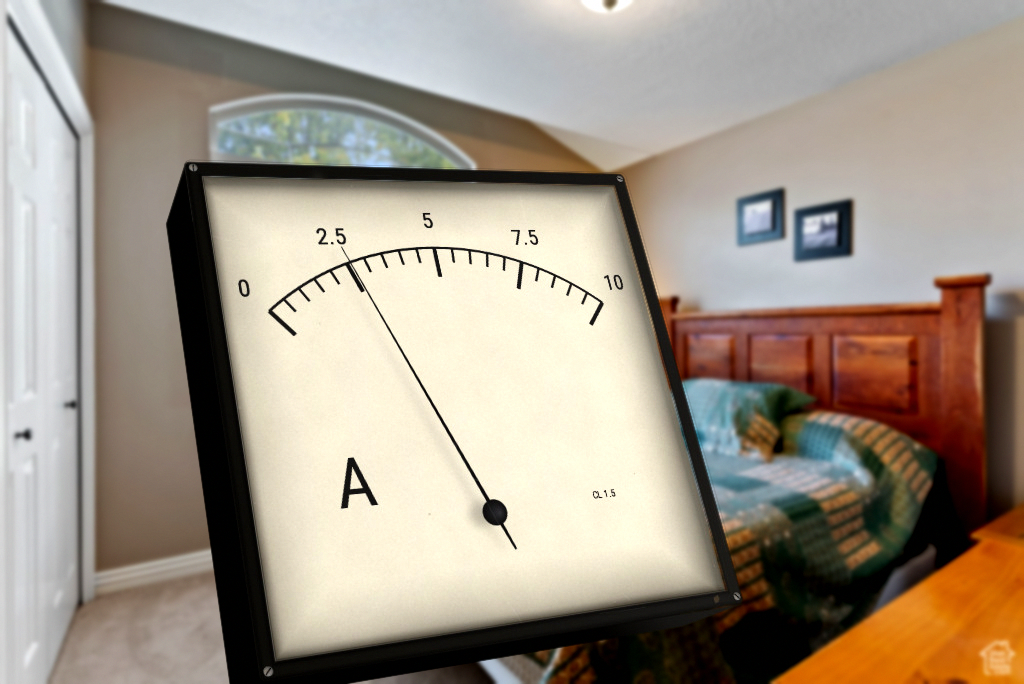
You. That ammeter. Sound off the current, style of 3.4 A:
2.5 A
